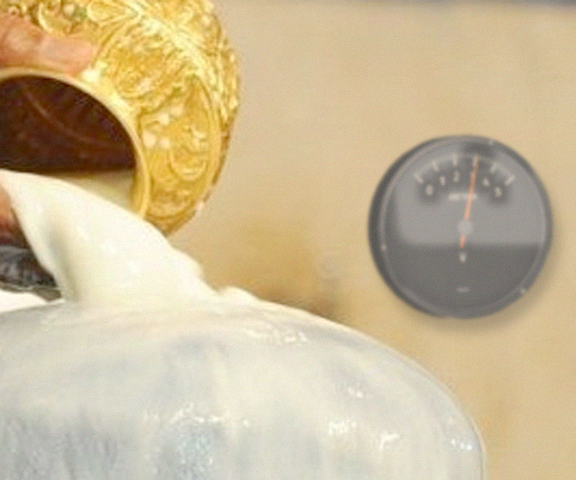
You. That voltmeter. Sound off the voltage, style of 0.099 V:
3 V
